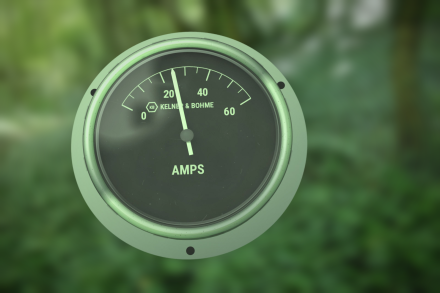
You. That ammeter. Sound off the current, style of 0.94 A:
25 A
